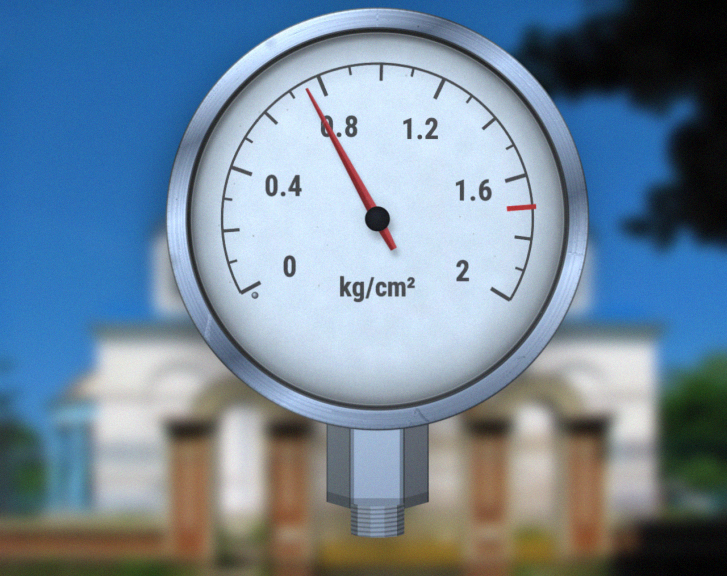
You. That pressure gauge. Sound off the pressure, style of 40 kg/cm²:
0.75 kg/cm²
